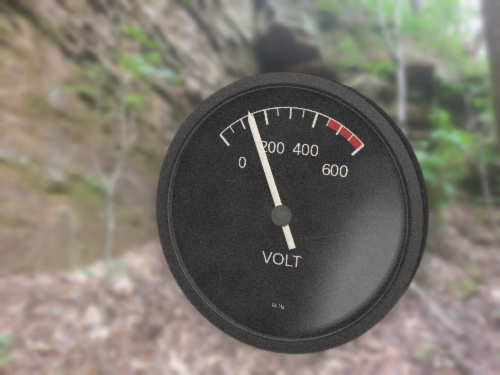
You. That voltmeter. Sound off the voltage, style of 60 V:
150 V
